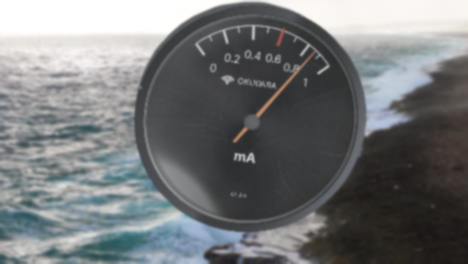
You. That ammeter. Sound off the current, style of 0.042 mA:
0.85 mA
